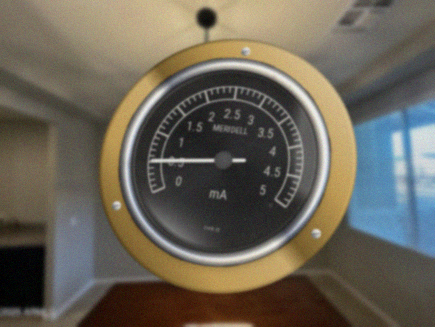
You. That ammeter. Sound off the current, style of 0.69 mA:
0.5 mA
